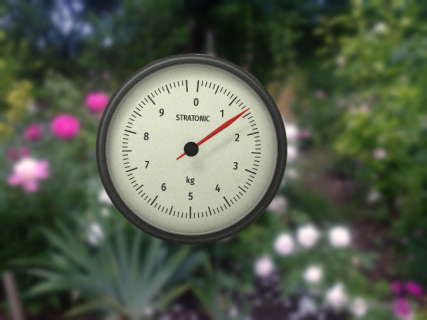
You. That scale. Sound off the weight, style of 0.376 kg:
1.4 kg
